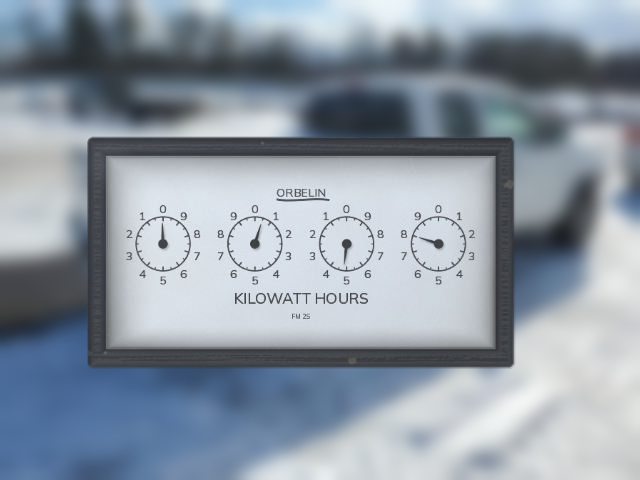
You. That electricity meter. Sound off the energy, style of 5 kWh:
48 kWh
